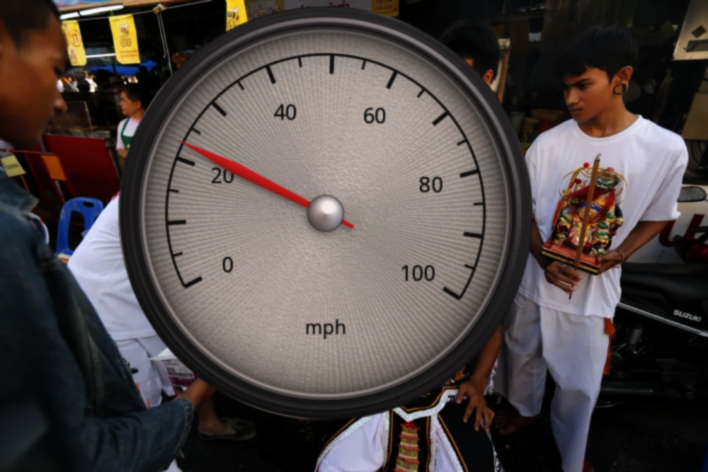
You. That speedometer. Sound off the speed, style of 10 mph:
22.5 mph
